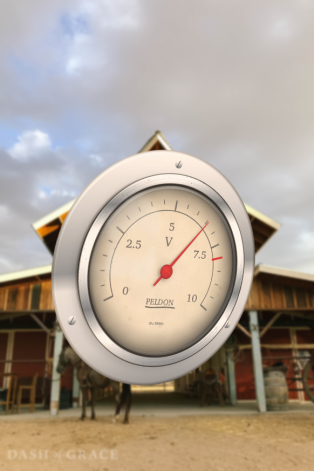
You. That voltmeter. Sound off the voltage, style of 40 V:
6.5 V
